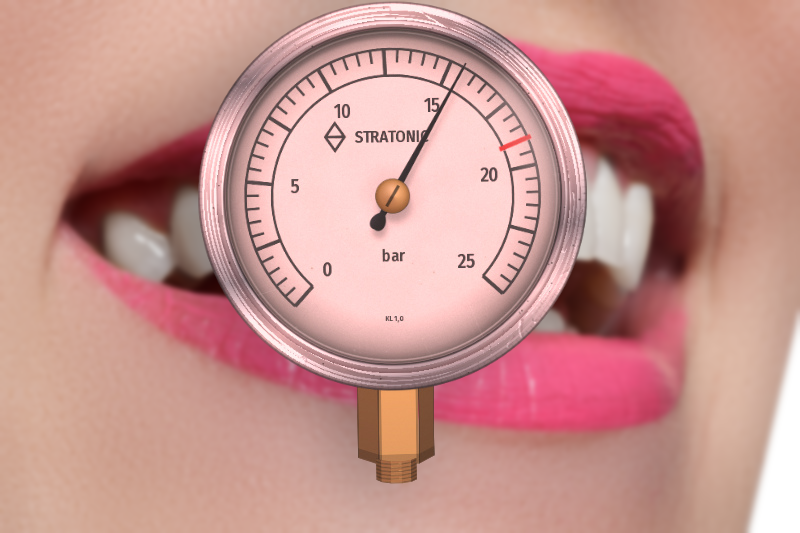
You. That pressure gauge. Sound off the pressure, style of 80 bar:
15.5 bar
